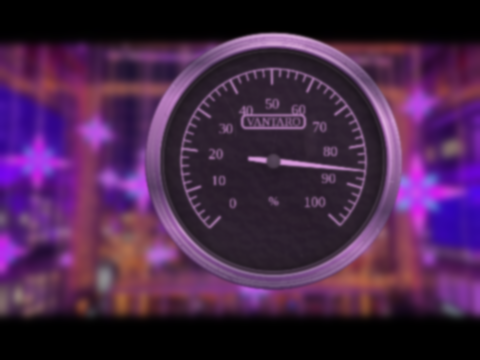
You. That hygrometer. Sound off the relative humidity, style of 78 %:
86 %
